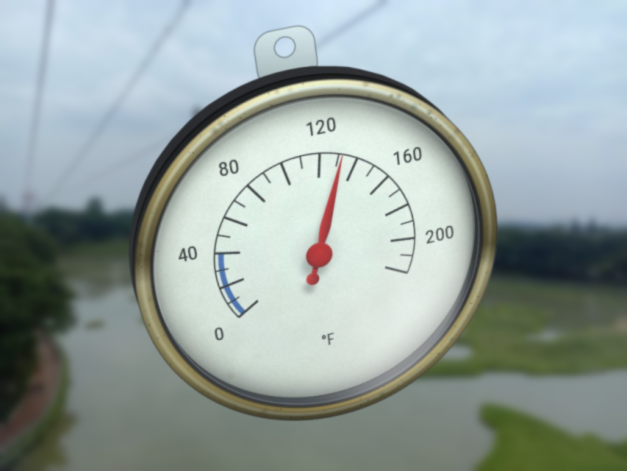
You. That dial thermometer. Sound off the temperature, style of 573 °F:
130 °F
